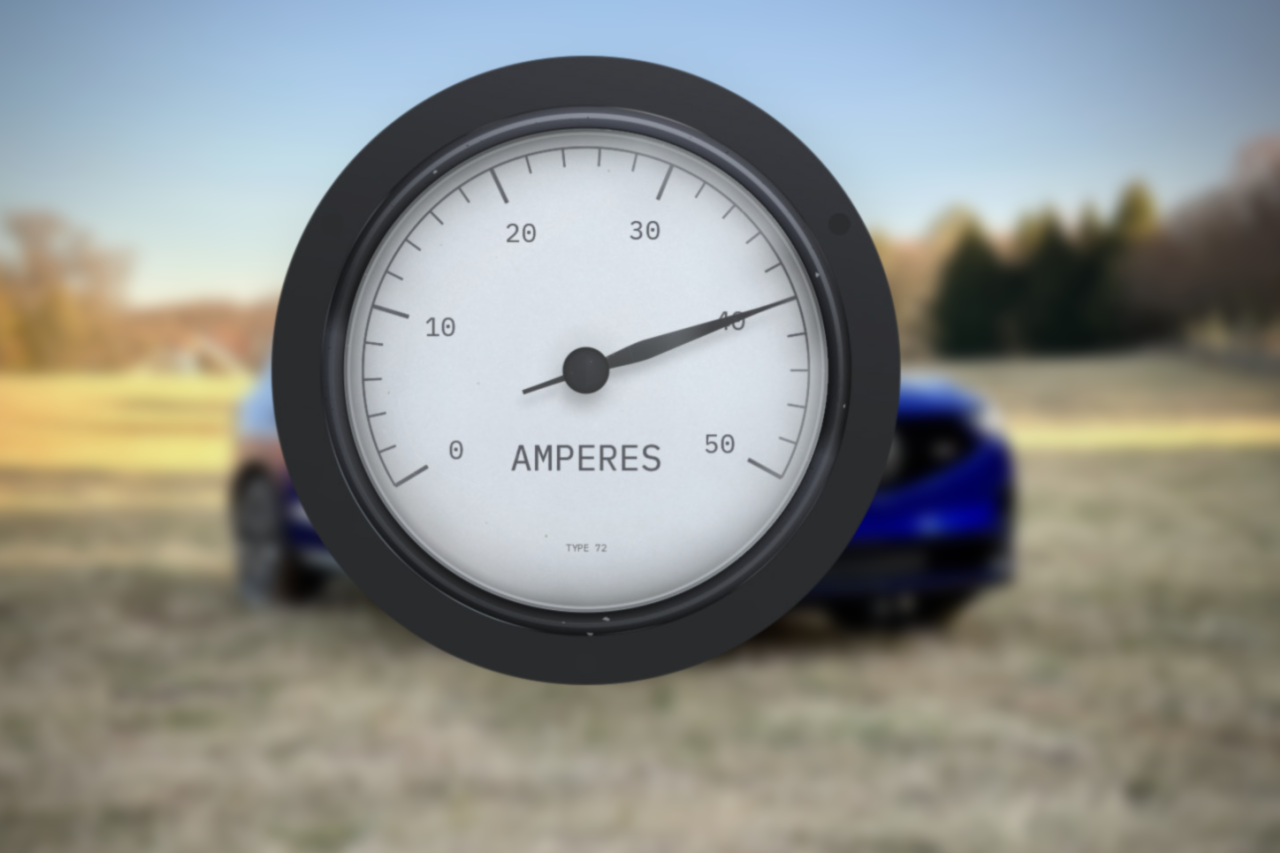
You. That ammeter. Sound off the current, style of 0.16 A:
40 A
